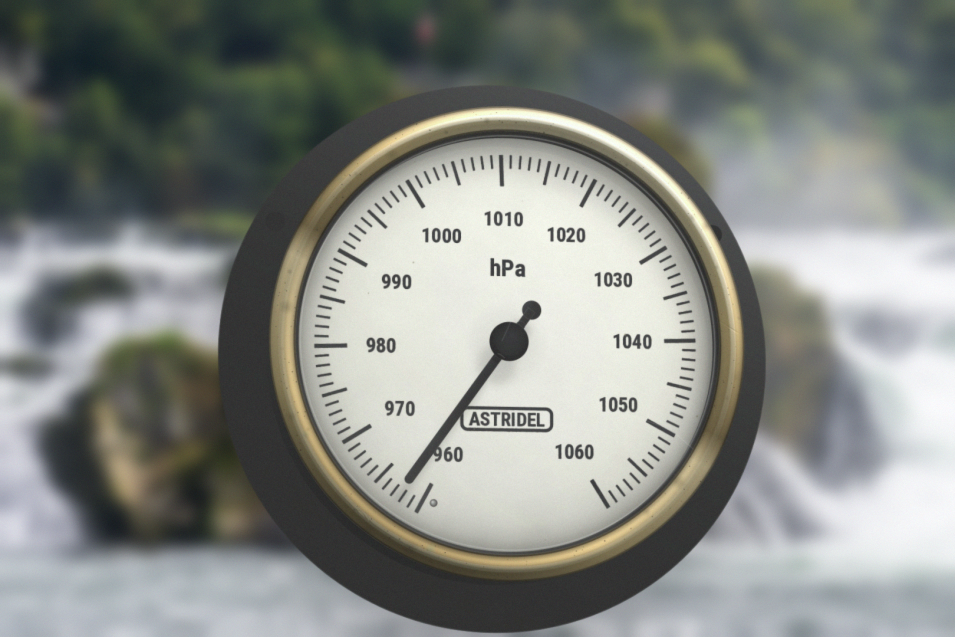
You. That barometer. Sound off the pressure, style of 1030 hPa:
962.5 hPa
